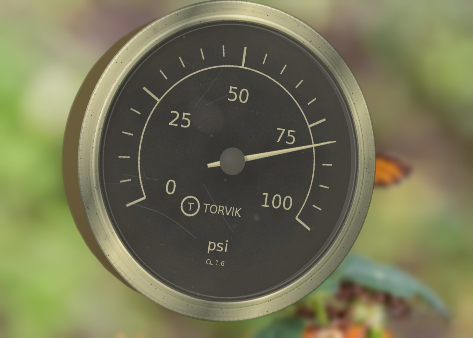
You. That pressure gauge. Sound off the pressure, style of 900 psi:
80 psi
